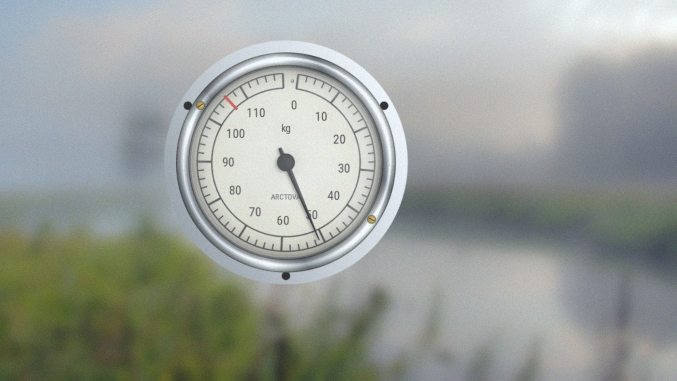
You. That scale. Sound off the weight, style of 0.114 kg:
51 kg
